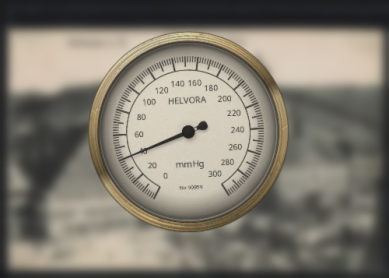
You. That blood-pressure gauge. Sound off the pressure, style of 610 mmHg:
40 mmHg
